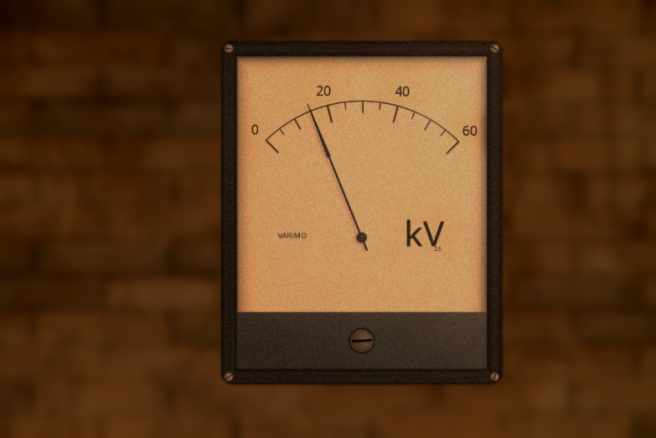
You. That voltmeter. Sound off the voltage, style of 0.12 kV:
15 kV
